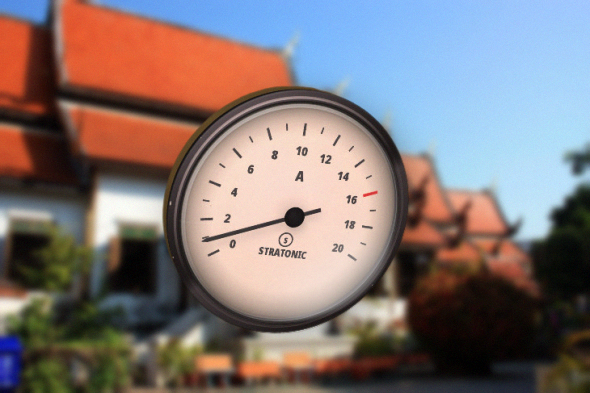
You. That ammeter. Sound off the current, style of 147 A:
1 A
